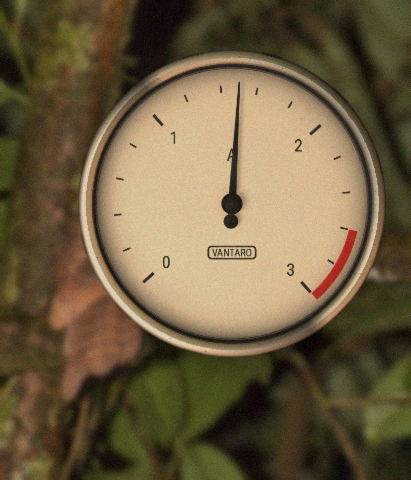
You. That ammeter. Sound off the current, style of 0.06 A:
1.5 A
